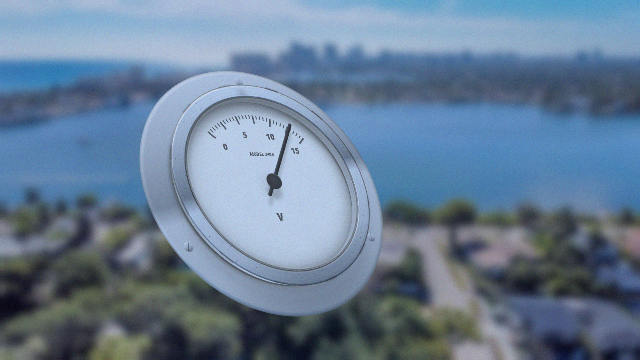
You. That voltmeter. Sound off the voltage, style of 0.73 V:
12.5 V
